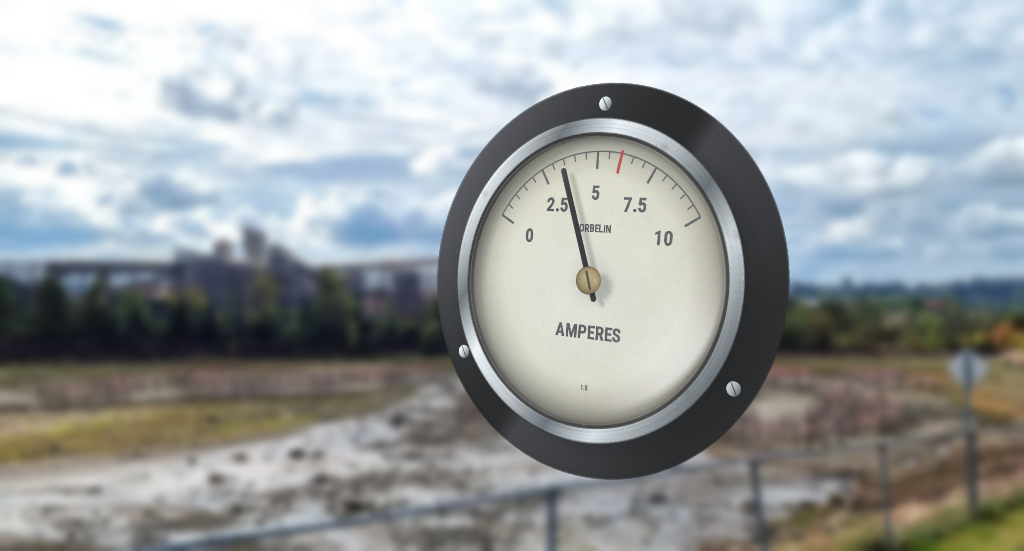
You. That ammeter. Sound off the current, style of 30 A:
3.5 A
